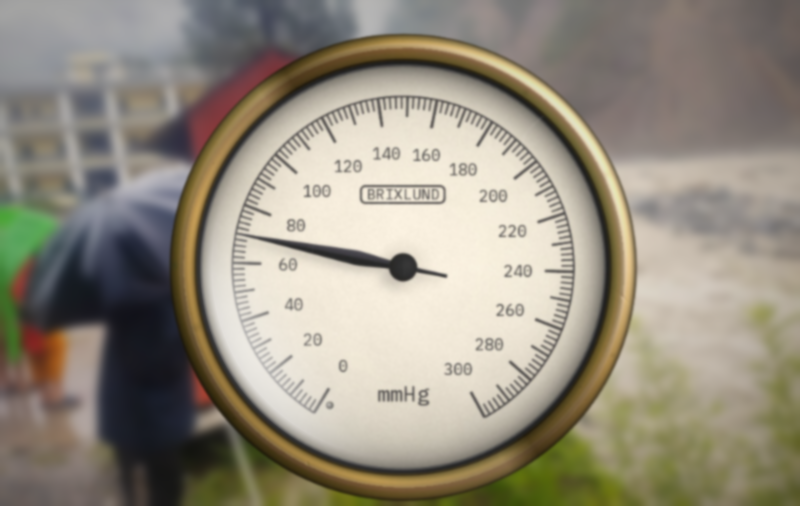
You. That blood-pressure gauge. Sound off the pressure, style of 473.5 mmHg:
70 mmHg
